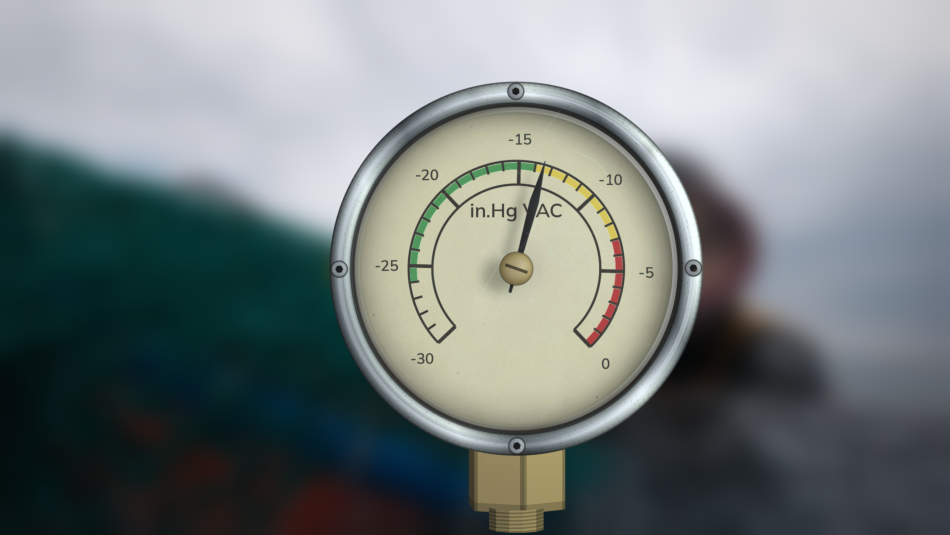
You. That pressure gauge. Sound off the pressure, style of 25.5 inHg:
-13.5 inHg
